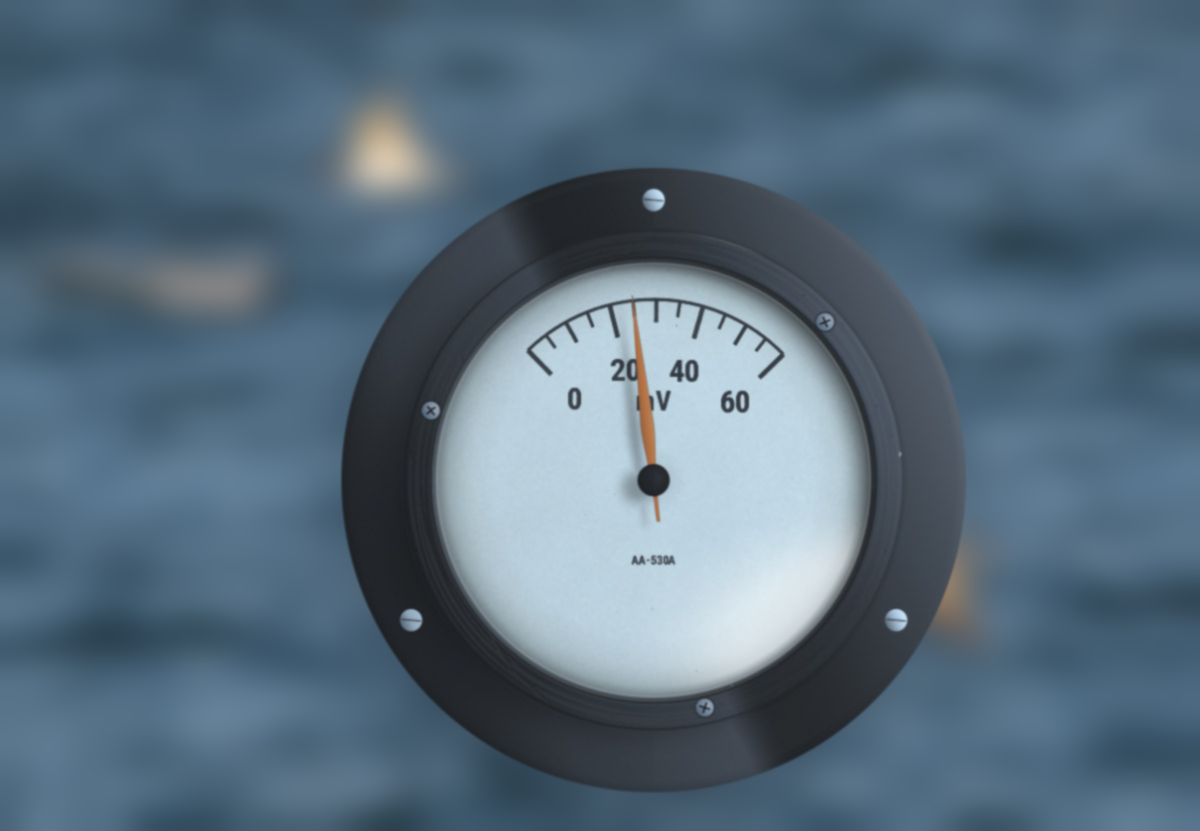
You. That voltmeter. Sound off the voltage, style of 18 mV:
25 mV
